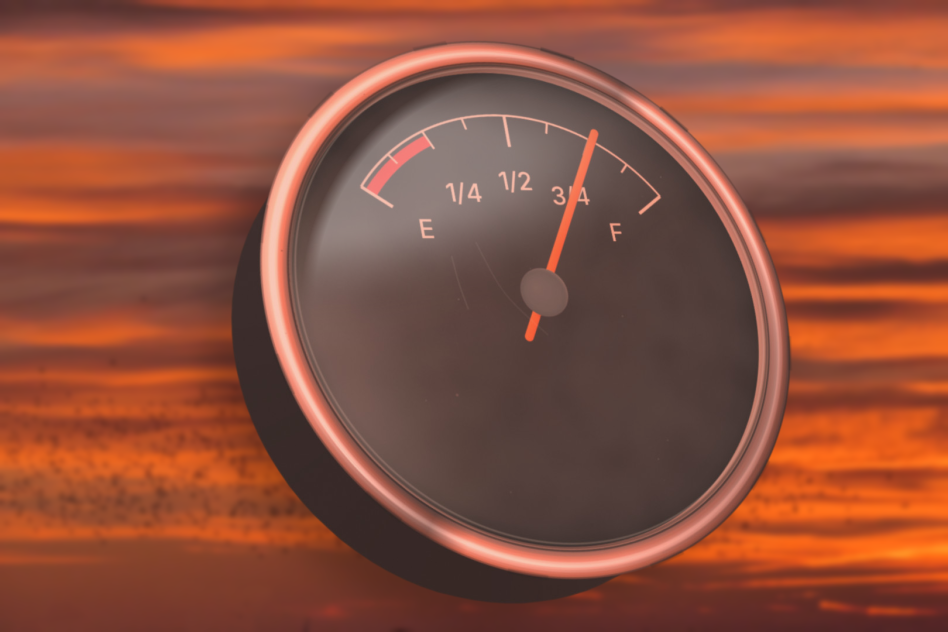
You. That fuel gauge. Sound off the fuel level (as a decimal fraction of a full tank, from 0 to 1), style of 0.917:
0.75
